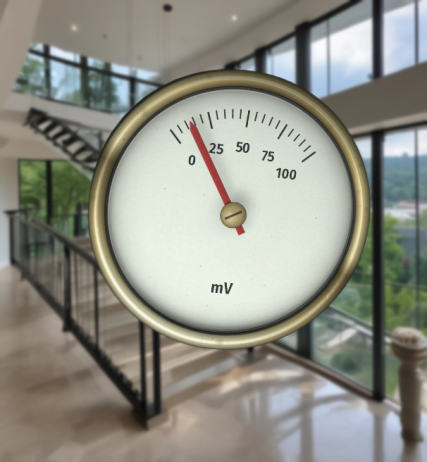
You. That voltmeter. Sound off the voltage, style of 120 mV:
12.5 mV
